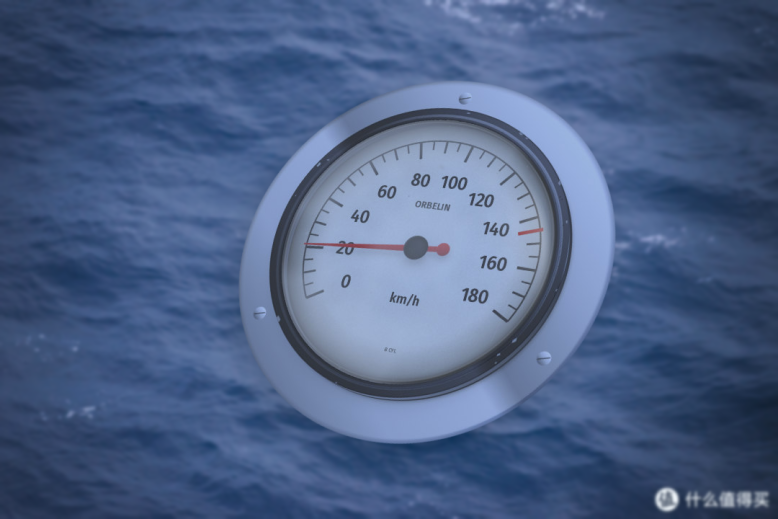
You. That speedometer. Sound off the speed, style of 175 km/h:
20 km/h
